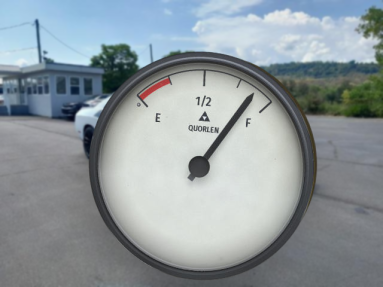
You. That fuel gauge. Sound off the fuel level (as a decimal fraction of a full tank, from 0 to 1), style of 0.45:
0.875
